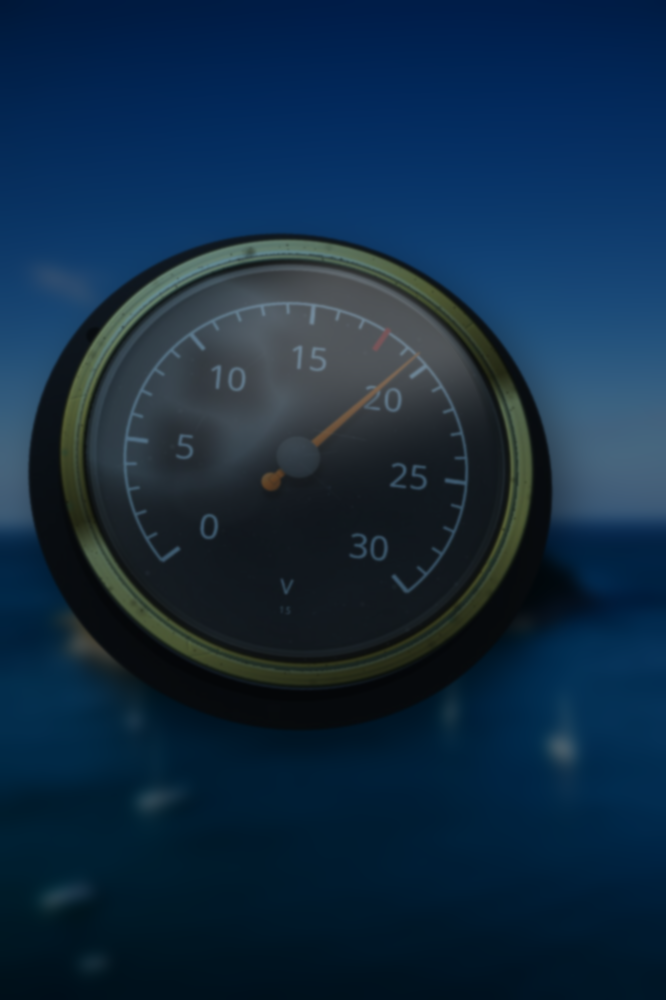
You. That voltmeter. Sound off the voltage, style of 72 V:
19.5 V
